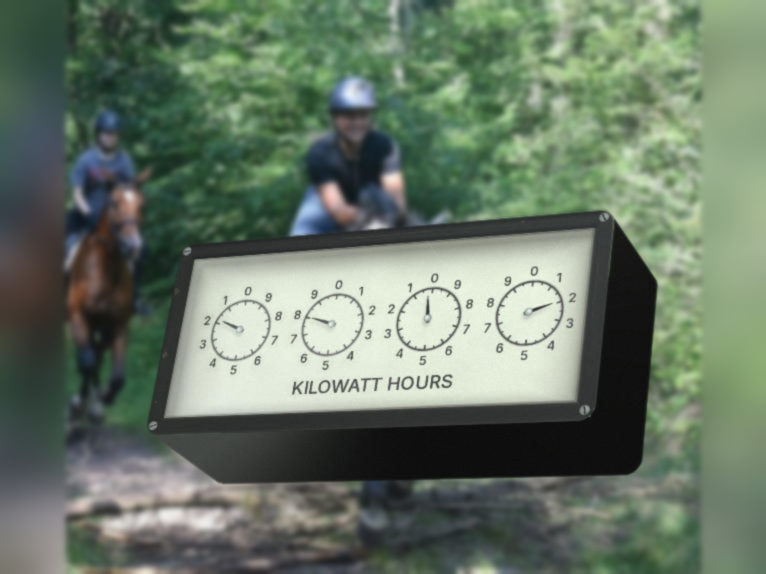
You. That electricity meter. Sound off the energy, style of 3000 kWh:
1802 kWh
